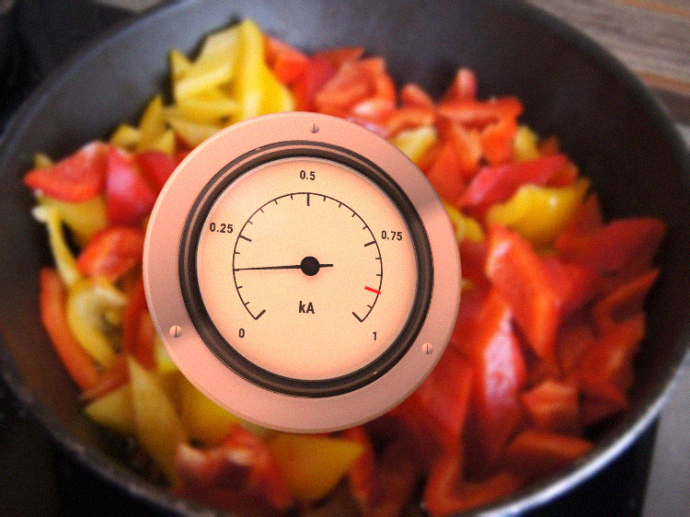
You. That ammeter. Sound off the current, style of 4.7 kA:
0.15 kA
